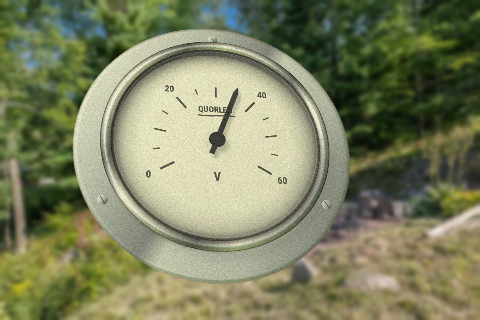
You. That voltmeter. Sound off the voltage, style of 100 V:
35 V
